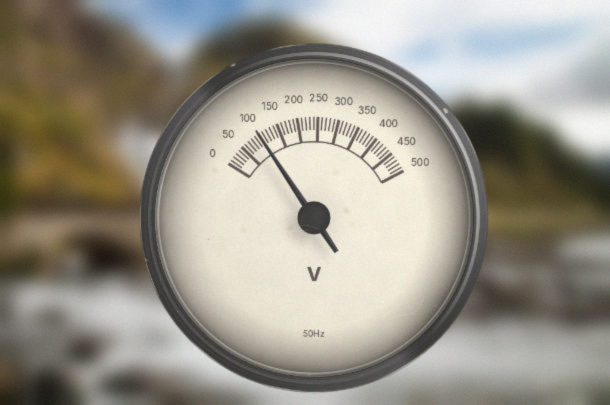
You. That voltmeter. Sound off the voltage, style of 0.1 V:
100 V
